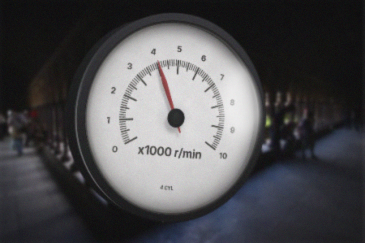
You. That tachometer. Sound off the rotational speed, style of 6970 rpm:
4000 rpm
